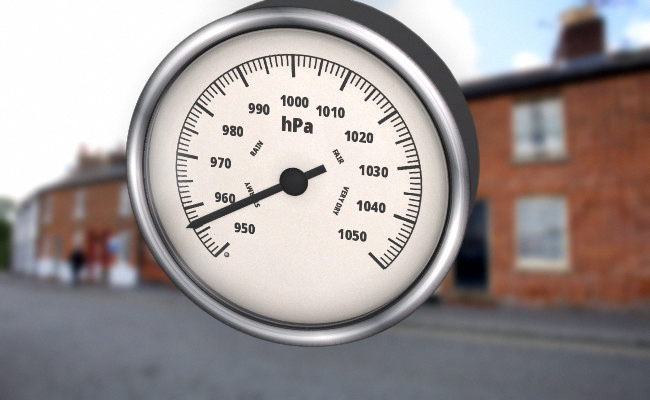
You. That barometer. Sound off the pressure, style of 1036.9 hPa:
957 hPa
